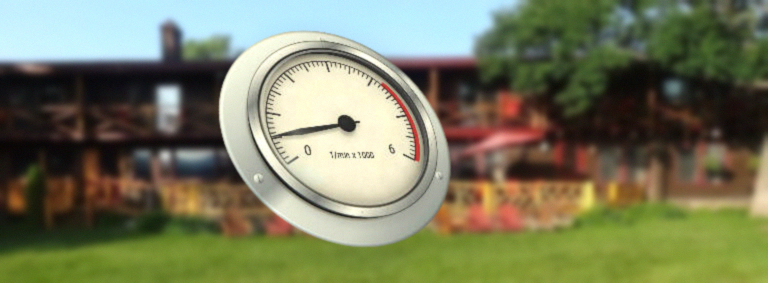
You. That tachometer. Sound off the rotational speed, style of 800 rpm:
500 rpm
